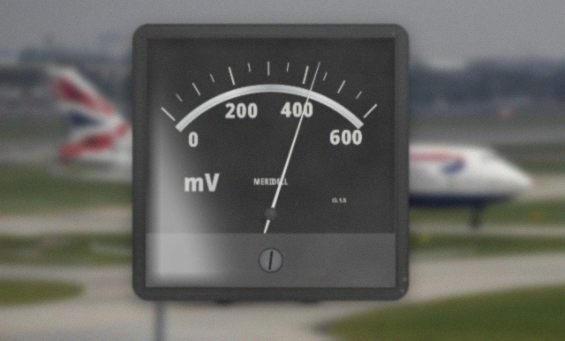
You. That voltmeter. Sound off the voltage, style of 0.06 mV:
425 mV
